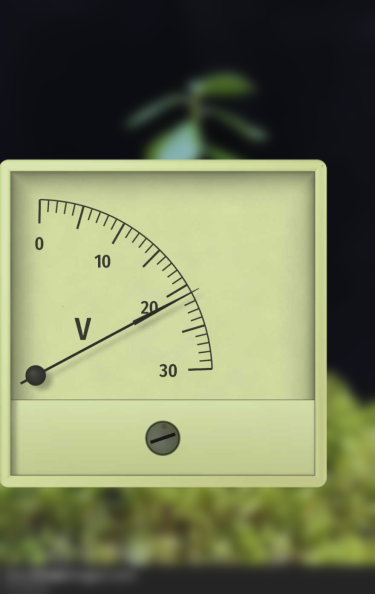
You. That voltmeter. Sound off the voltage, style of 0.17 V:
21 V
